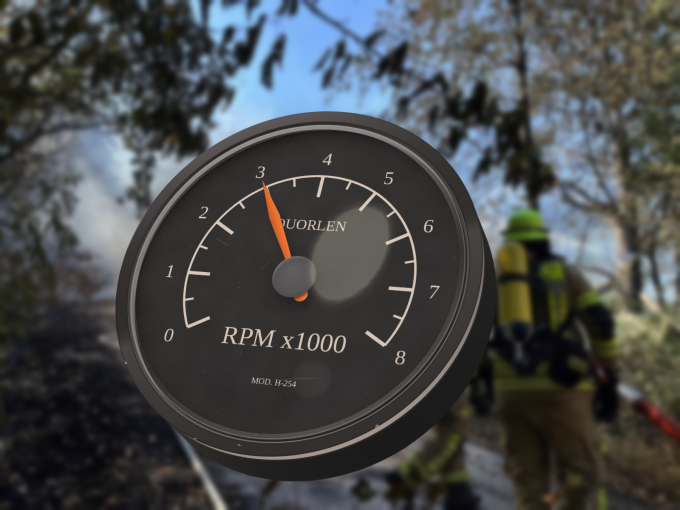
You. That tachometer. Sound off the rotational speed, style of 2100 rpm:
3000 rpm
